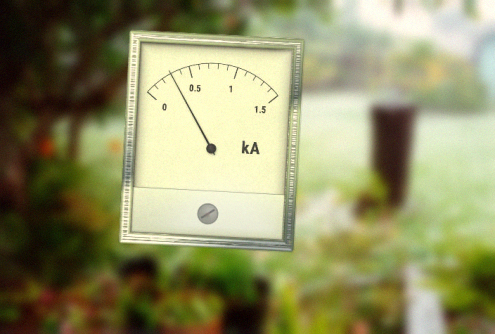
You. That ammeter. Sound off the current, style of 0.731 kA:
0.3 kA
